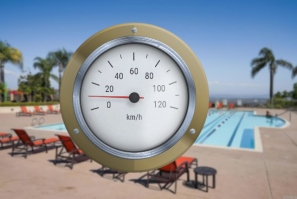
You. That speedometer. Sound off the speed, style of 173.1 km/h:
10 km/h
